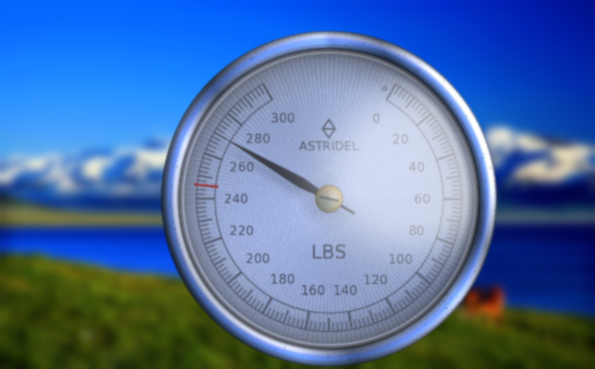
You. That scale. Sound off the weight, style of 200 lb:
270 lb
